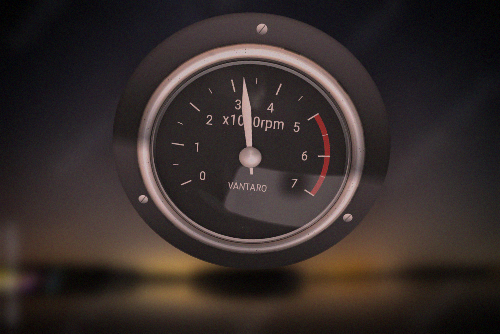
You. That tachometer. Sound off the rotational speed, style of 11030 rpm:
3250 rpm
